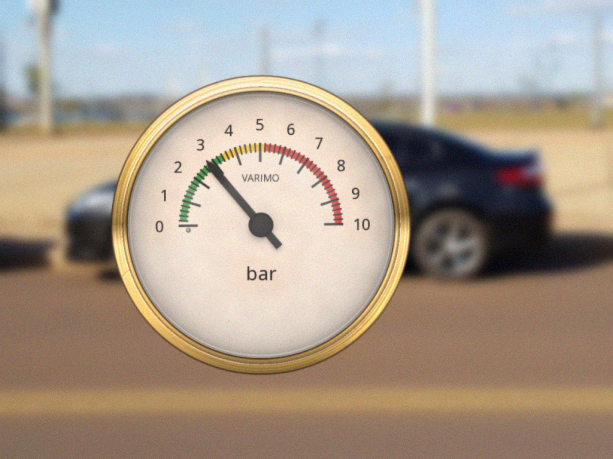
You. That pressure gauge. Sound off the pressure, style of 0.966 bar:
2.8 bar
